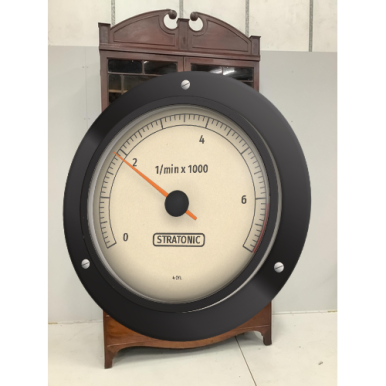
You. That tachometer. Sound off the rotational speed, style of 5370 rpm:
1900 rpm
